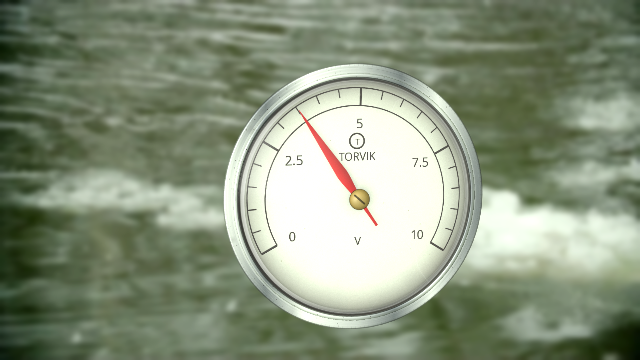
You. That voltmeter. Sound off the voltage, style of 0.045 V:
3.5 V
